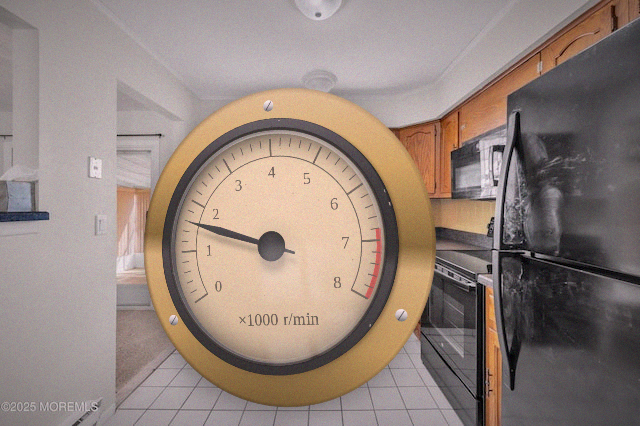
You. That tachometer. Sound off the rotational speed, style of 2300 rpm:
1600 rpm
